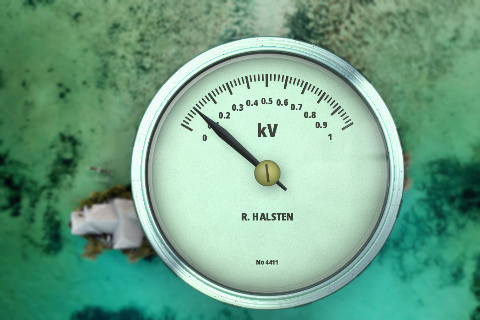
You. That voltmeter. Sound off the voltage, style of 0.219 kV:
0.1 kV
